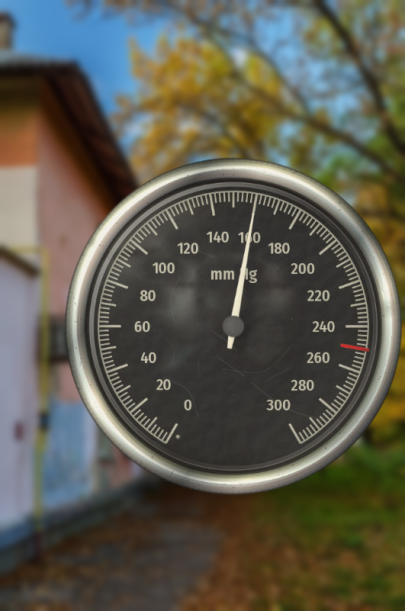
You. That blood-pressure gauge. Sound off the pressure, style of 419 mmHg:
160 mmHg
